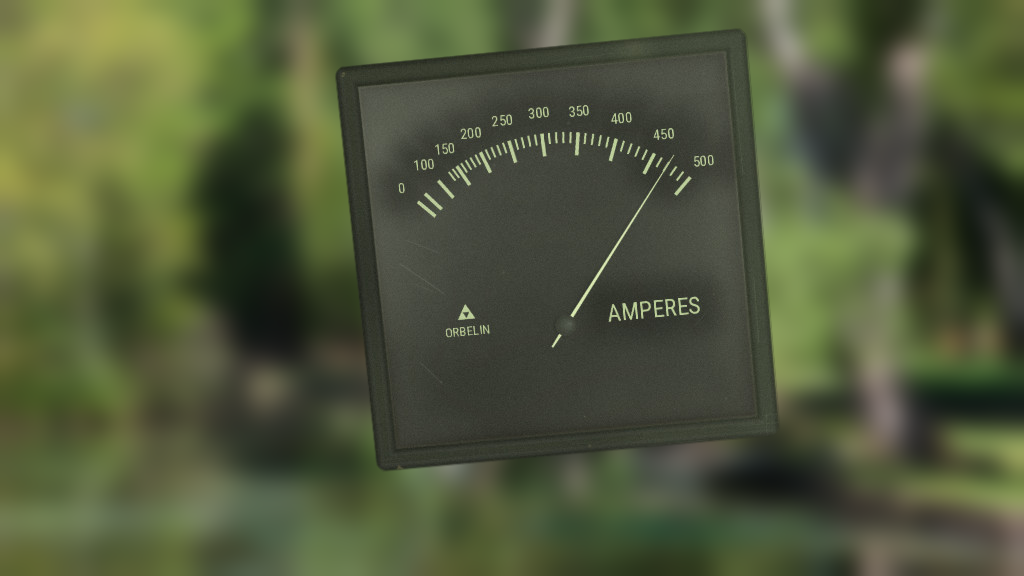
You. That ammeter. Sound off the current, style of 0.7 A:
470 A
